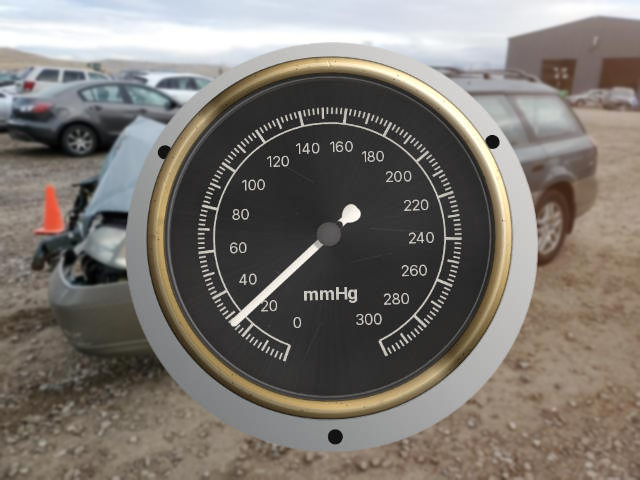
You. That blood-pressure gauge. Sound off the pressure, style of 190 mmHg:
26 mmHg
